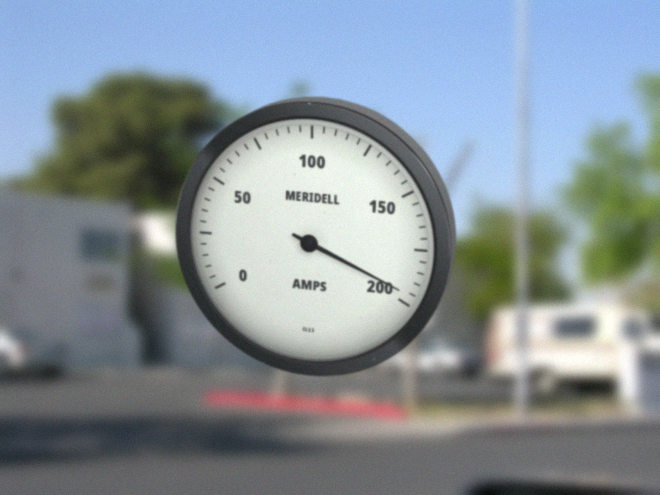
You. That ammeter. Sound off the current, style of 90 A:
195 A
